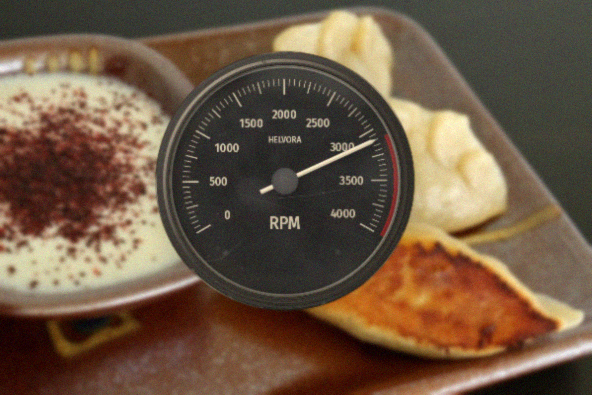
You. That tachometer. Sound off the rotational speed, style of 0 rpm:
3100 rpm
